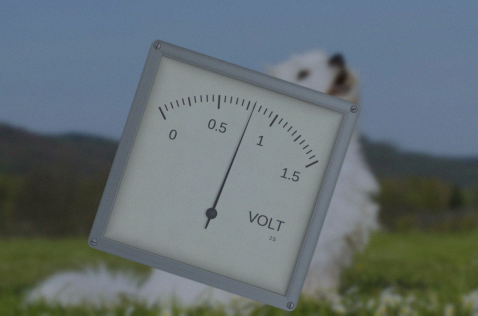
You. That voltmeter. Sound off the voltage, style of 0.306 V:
0.8 V
